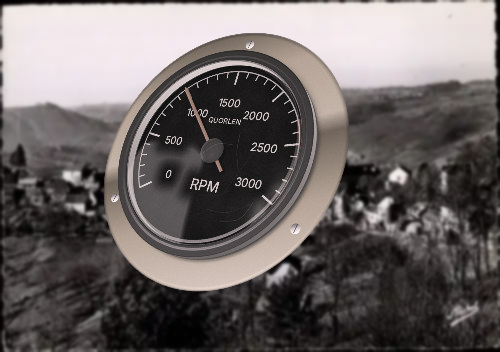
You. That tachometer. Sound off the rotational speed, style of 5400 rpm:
1000 rpm
